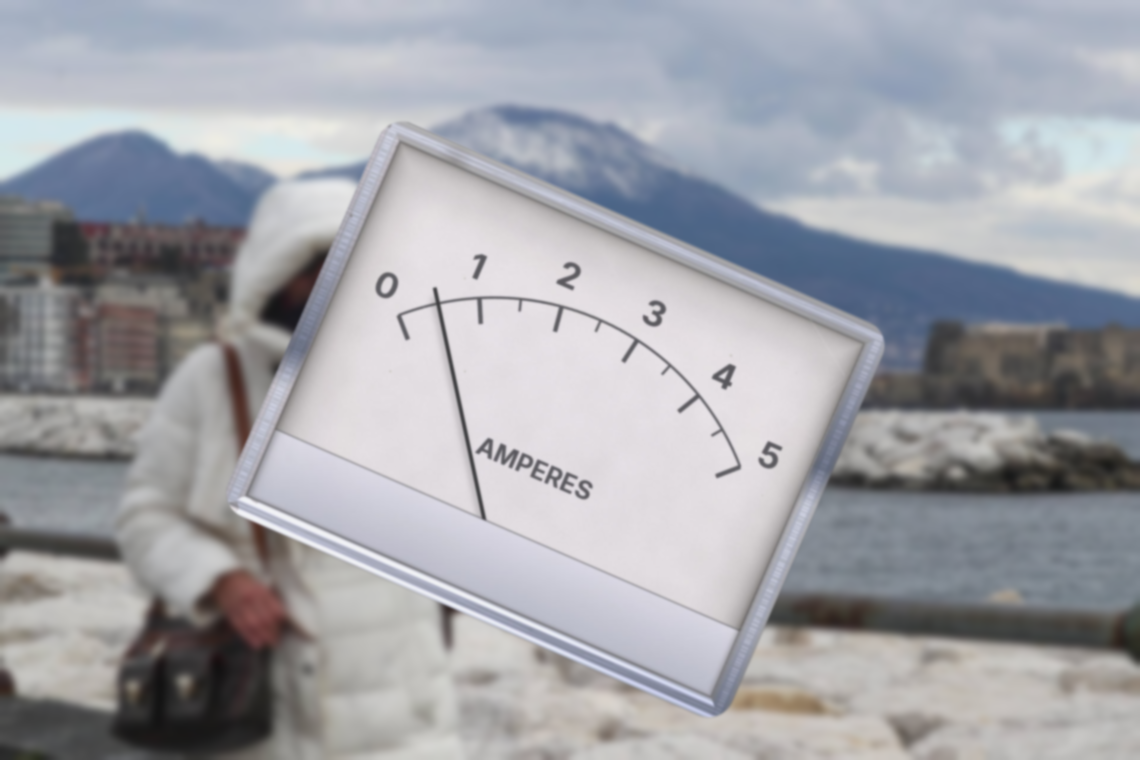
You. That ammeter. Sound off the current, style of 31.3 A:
0.5 A
